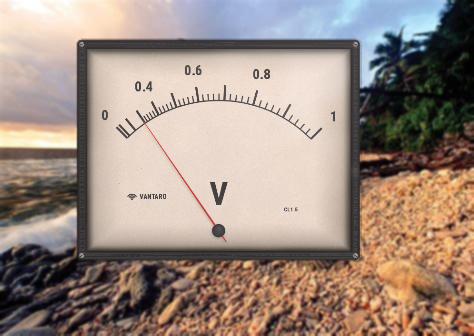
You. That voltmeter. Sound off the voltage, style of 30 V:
0.3 V
